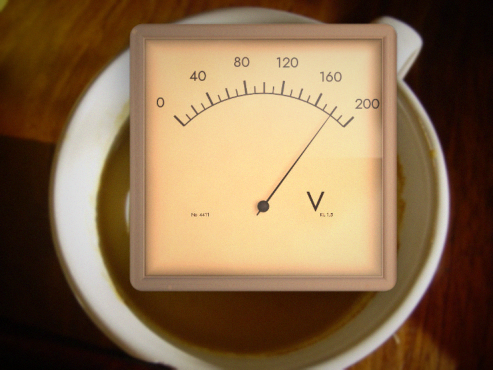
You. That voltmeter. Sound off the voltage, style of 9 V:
180 V
